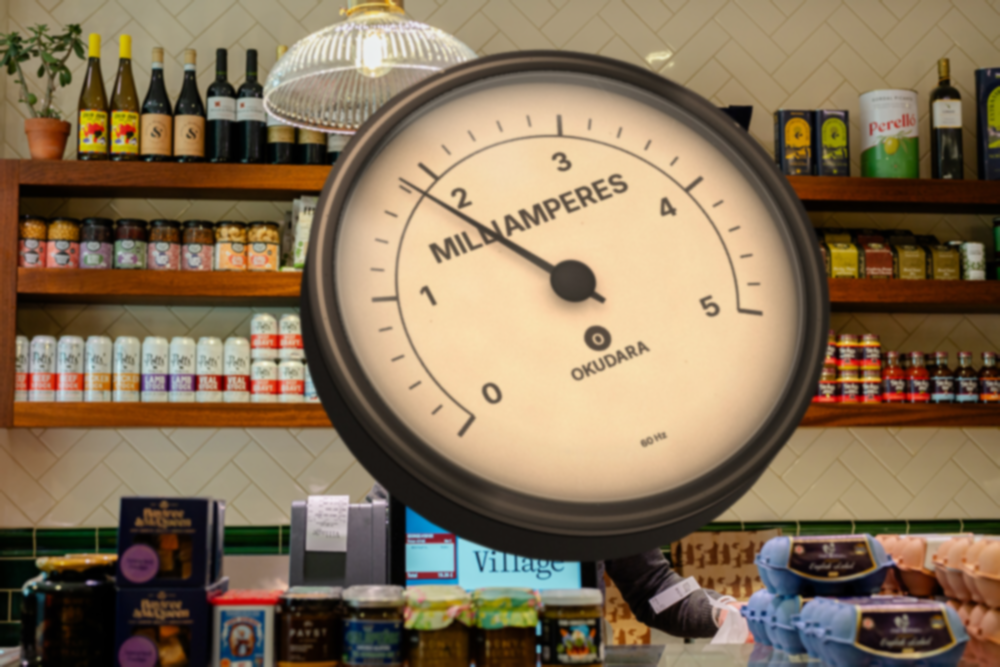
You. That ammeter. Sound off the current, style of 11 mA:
1.8 mA
